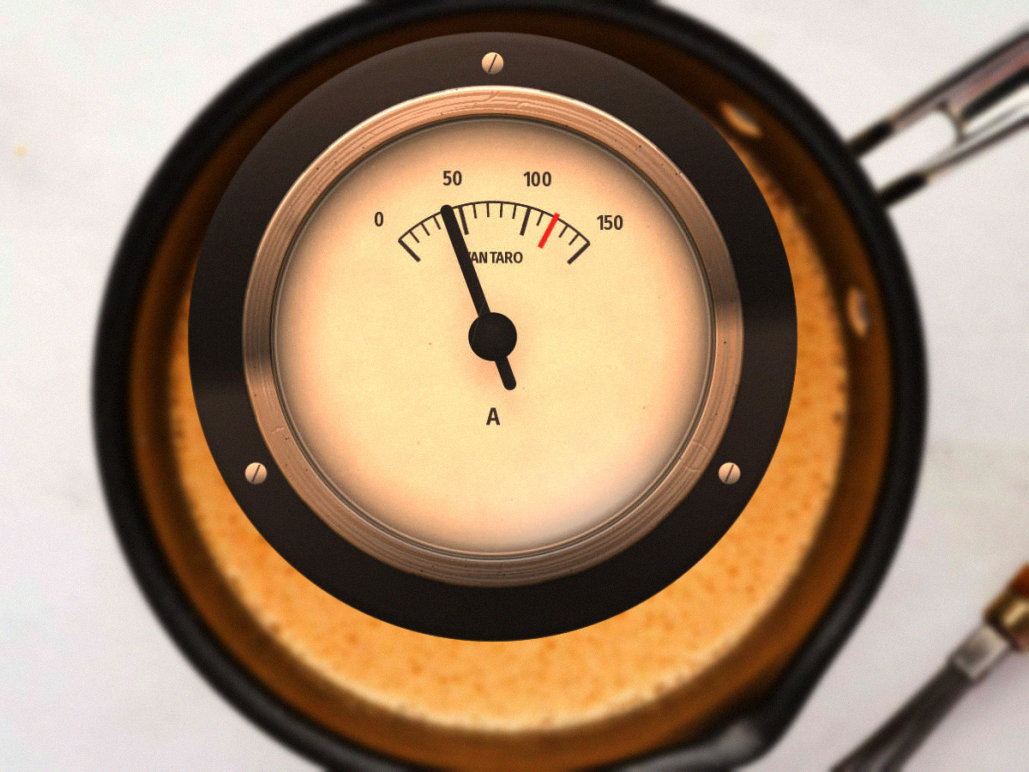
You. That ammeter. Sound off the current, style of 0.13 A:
40 A
